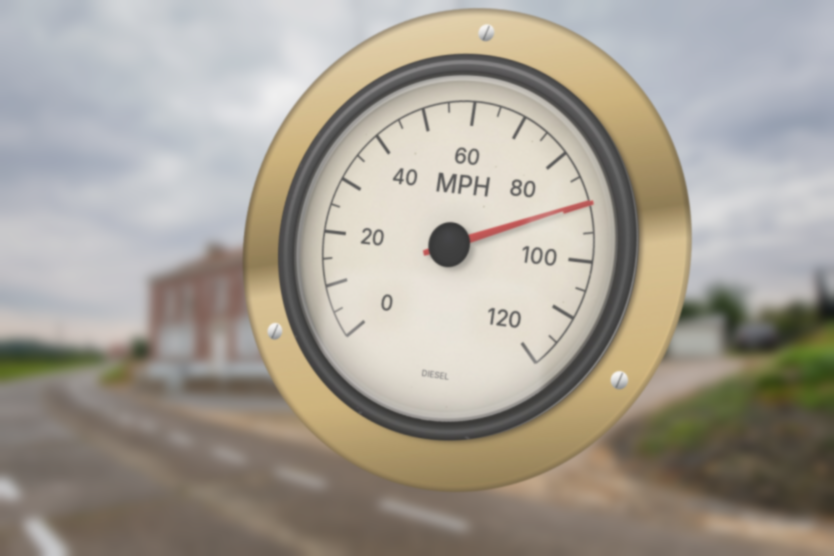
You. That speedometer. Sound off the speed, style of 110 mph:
90 mph
